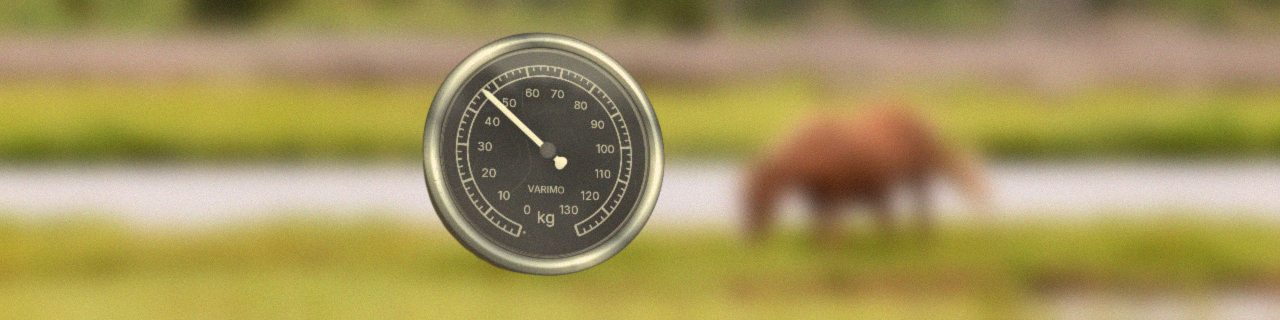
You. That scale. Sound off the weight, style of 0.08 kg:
46 kg
